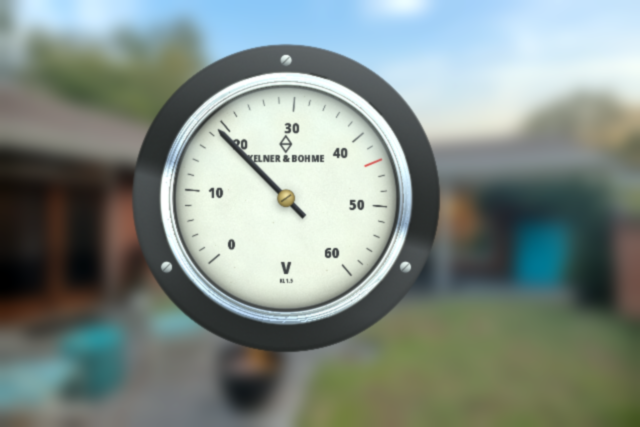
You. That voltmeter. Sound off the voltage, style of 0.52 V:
19 V
